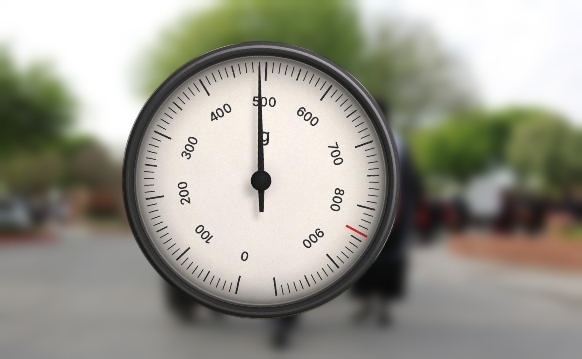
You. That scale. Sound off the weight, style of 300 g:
490 g
